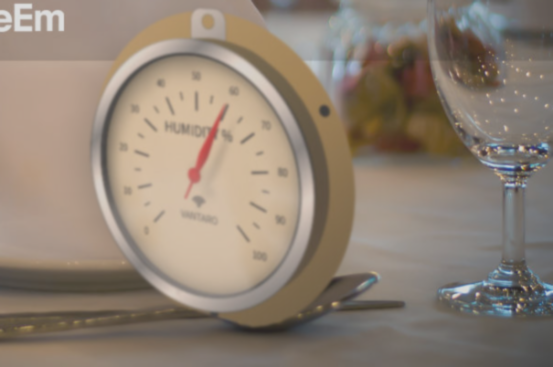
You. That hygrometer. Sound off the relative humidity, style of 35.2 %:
60 %
